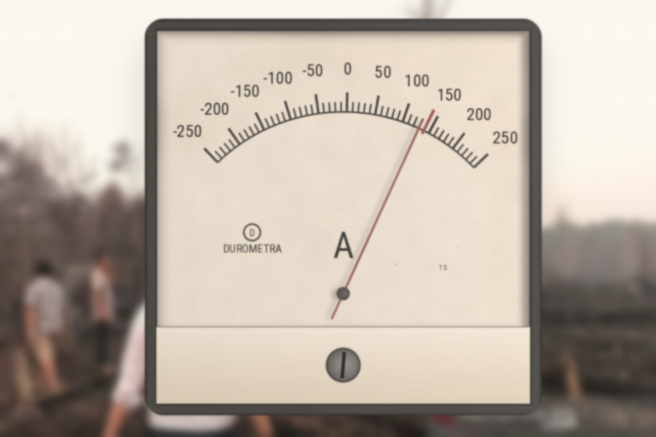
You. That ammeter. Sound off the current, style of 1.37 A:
130 A
